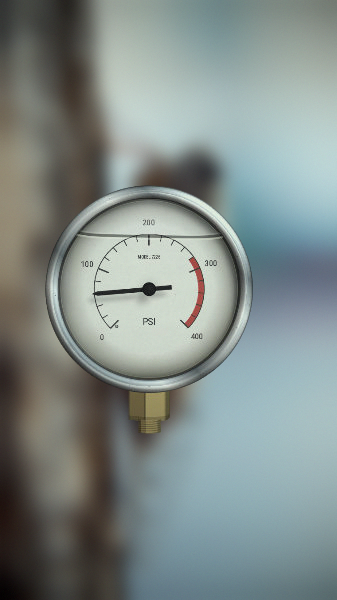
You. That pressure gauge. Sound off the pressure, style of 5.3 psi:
60 psi
